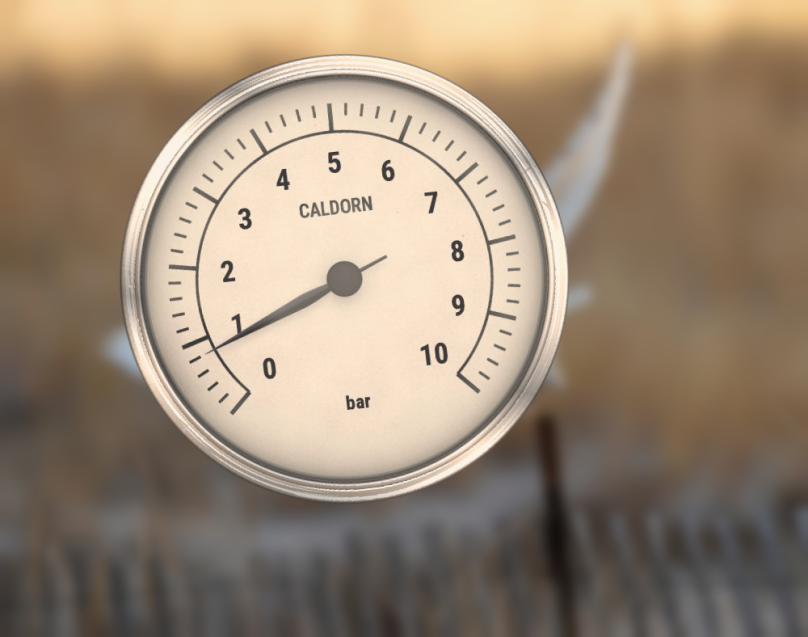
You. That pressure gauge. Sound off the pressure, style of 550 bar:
0.8 bar
